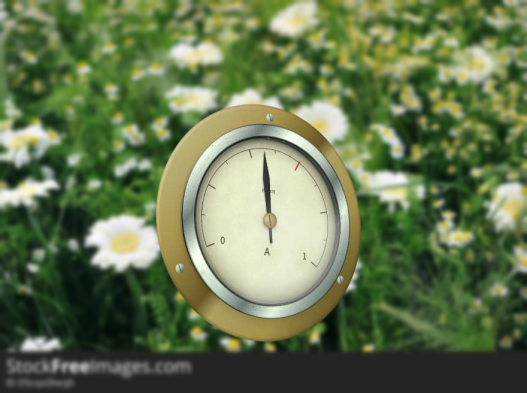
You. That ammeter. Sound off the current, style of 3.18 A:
0.45 A
